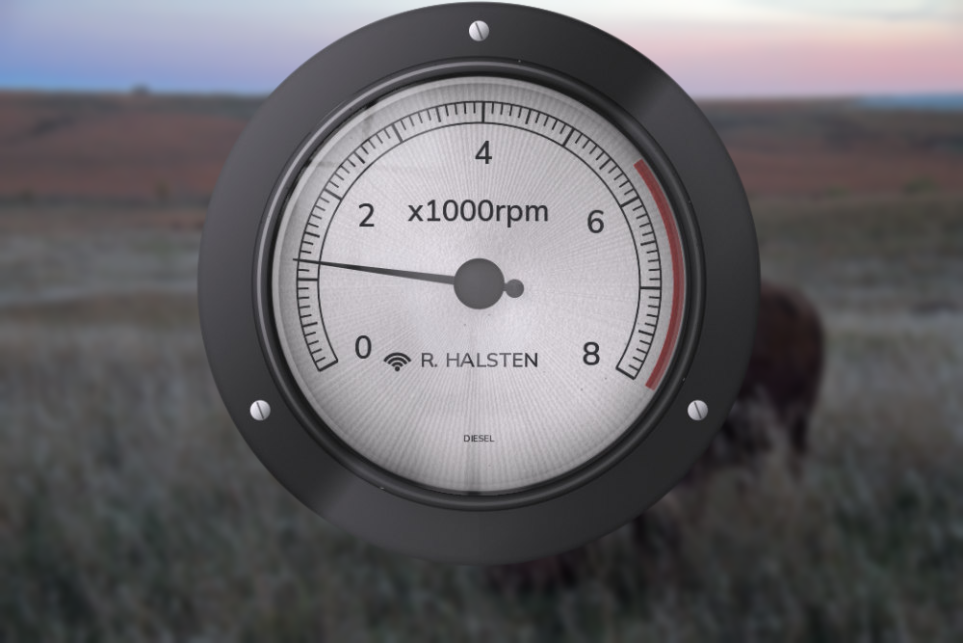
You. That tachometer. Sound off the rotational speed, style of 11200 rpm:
1200 rpm
